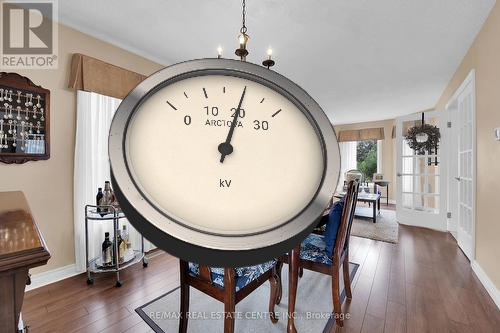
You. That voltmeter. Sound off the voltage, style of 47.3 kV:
20 kV
